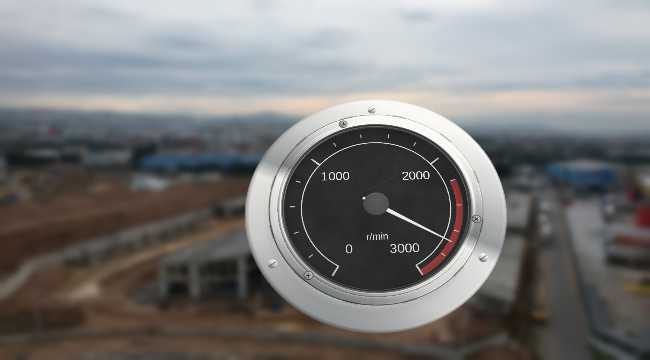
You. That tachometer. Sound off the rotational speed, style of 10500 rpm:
2700 rpm
